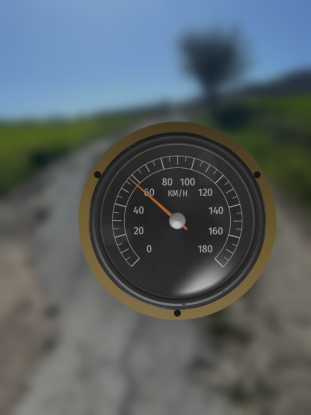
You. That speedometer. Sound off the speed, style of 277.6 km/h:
57.5 km/h
